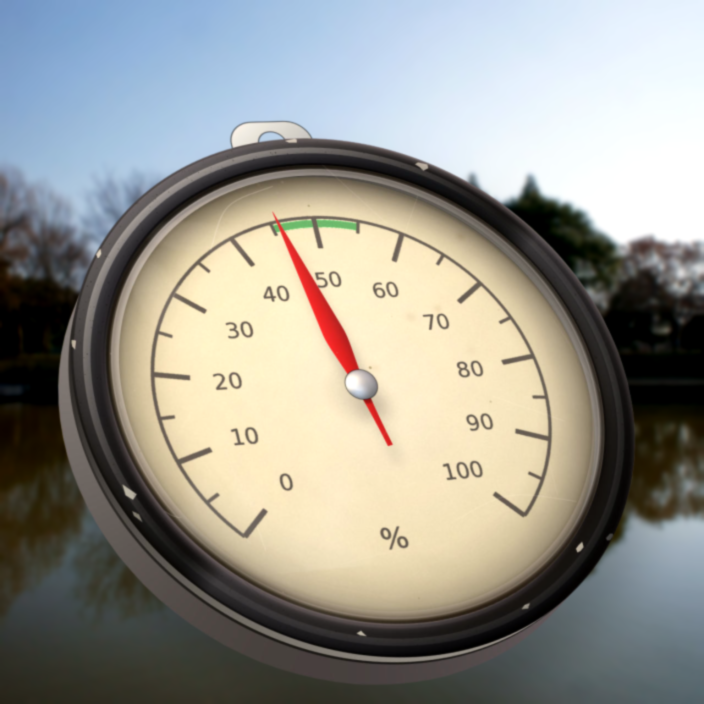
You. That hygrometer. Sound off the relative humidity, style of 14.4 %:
45 %
